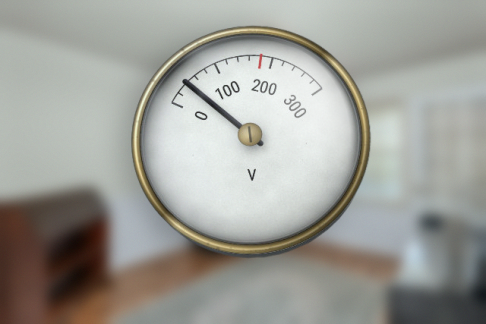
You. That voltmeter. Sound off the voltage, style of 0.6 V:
40 V
